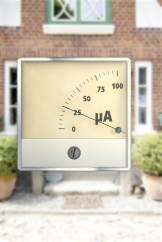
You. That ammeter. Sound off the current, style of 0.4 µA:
25 µA
